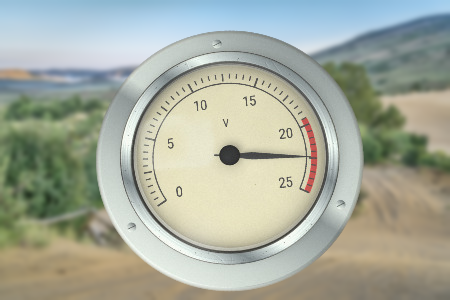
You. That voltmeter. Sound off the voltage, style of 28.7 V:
22.5 V
